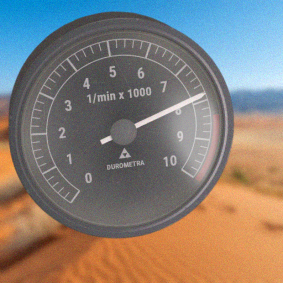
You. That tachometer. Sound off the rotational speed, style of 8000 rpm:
7800 rpm
